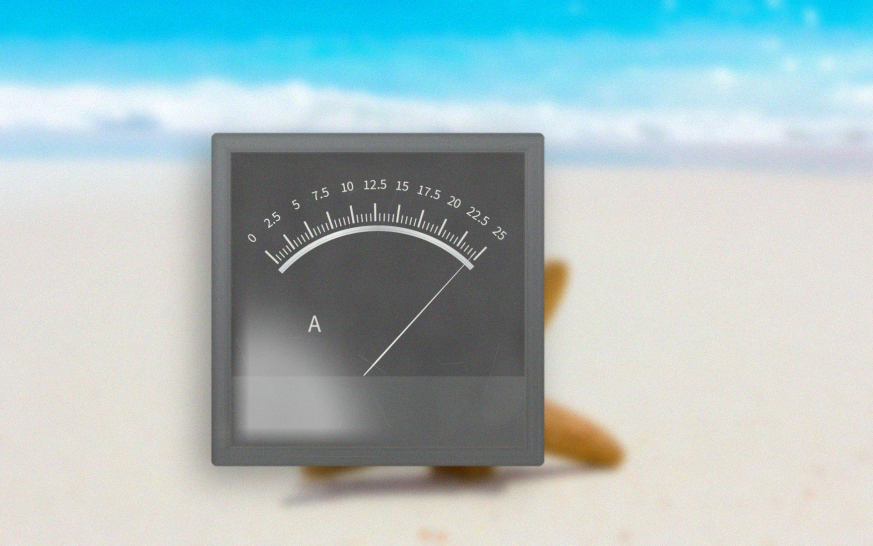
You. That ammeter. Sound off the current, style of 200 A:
24.5 A
